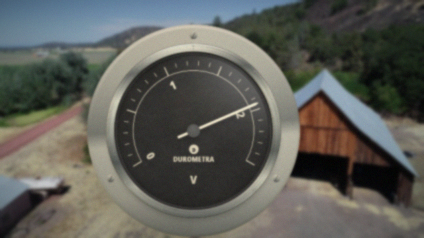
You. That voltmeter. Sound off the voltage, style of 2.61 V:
1.95 V
